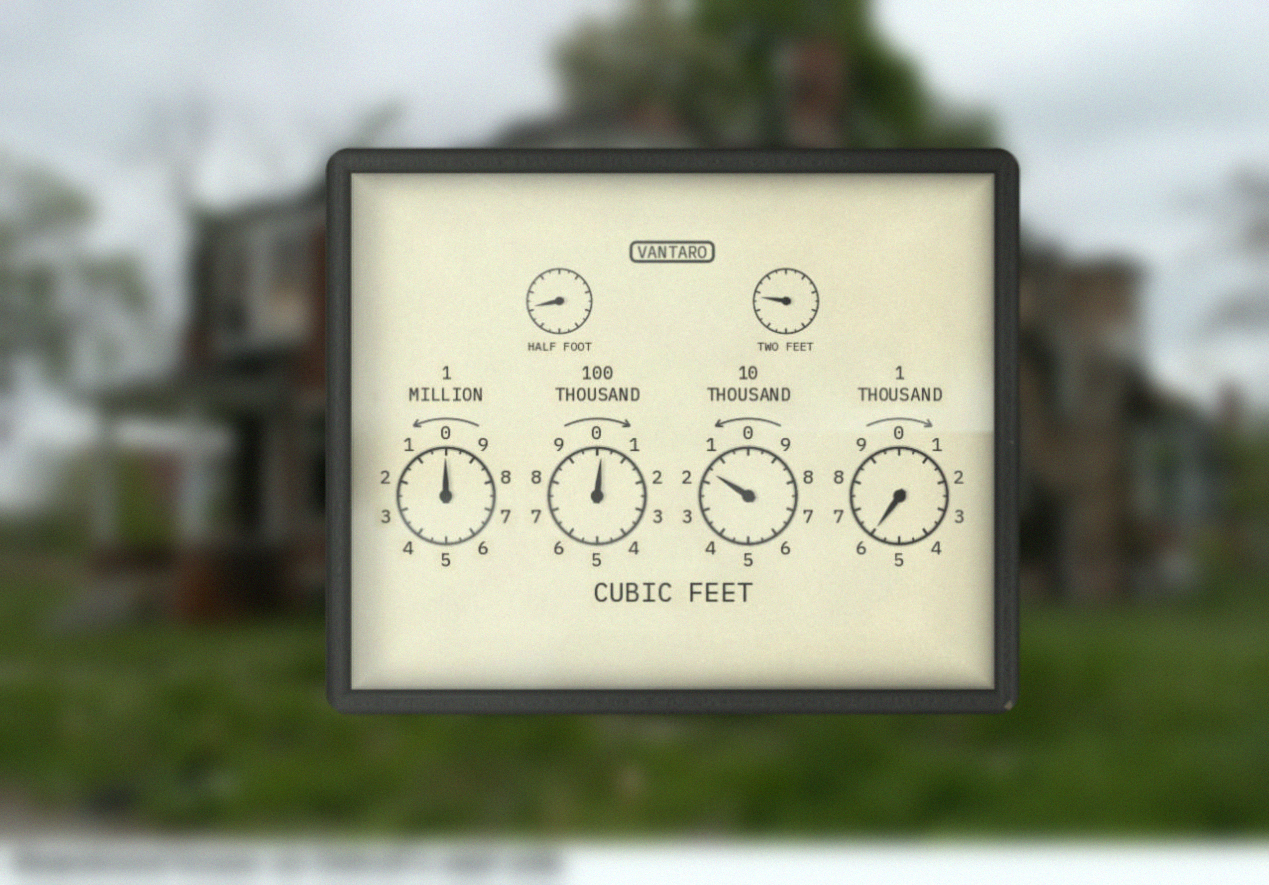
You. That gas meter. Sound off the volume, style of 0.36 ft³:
1600 ft³
